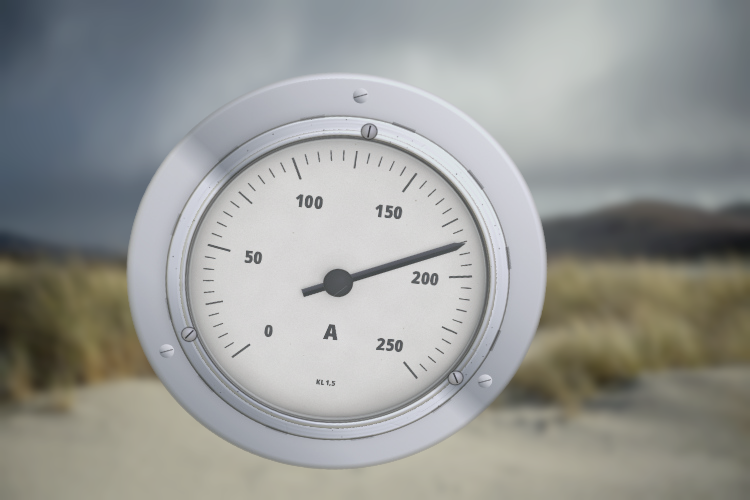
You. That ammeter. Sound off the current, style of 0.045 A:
185 A
